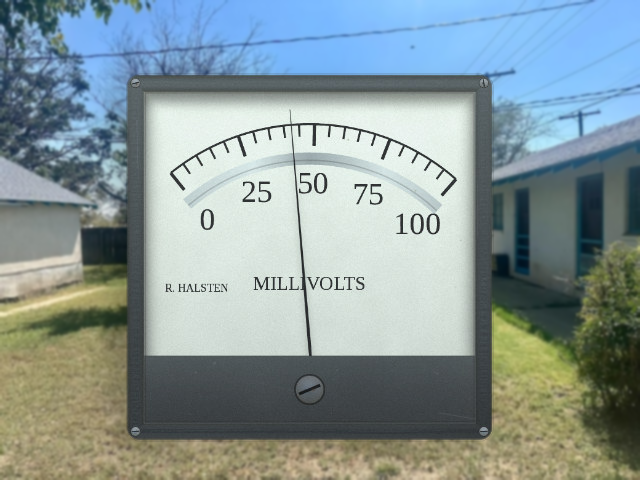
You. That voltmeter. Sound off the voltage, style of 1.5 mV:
42.5 mV
